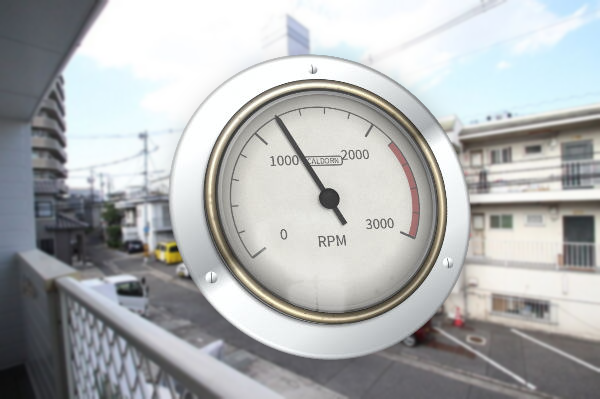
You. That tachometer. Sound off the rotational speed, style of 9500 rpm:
1200 rpm
